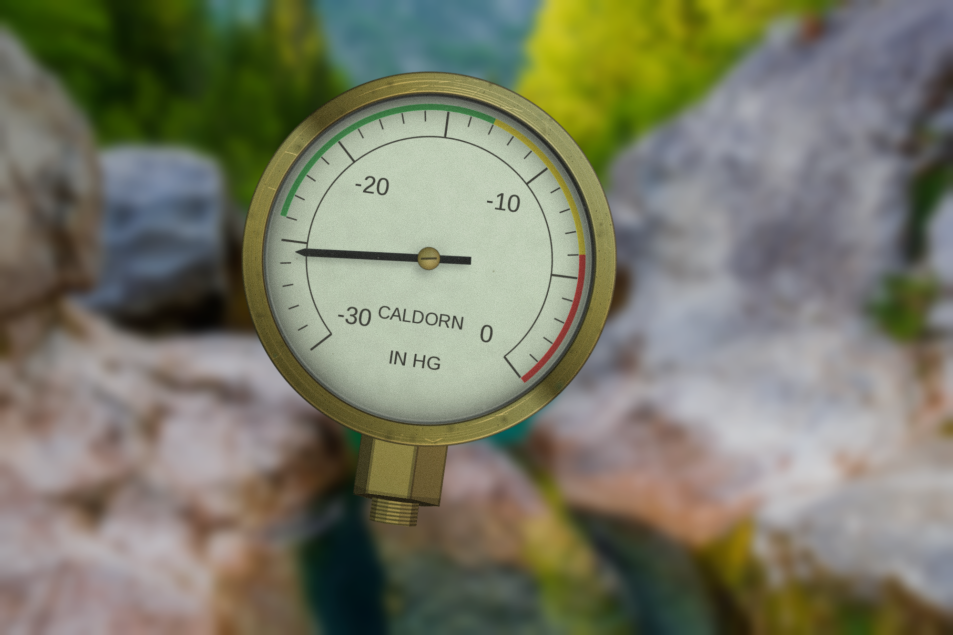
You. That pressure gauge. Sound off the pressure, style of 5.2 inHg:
-25.5 inHg
